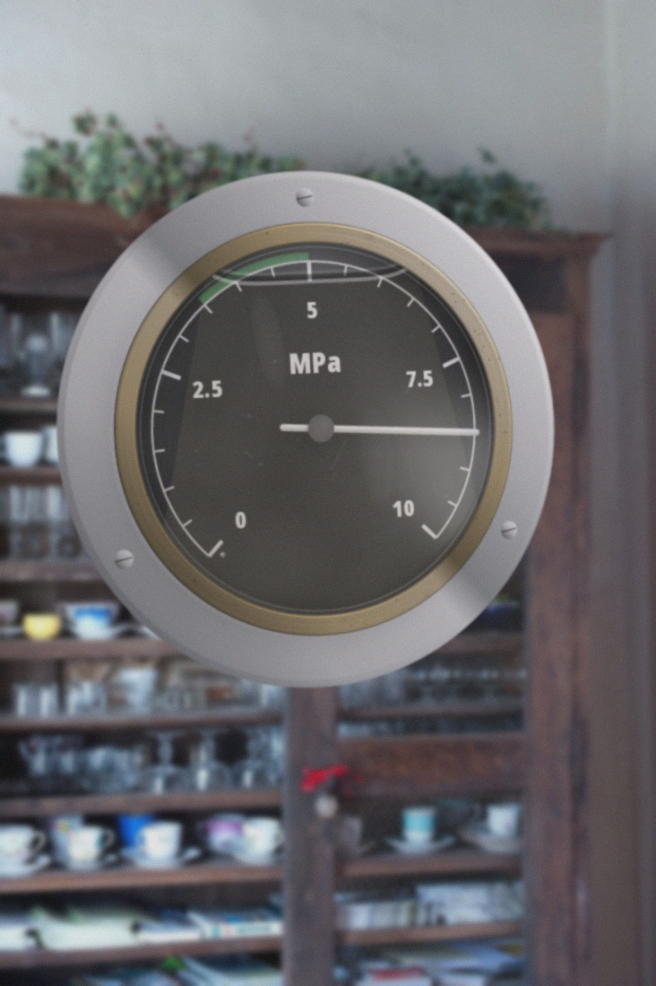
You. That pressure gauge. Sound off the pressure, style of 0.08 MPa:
8.5 MPa
